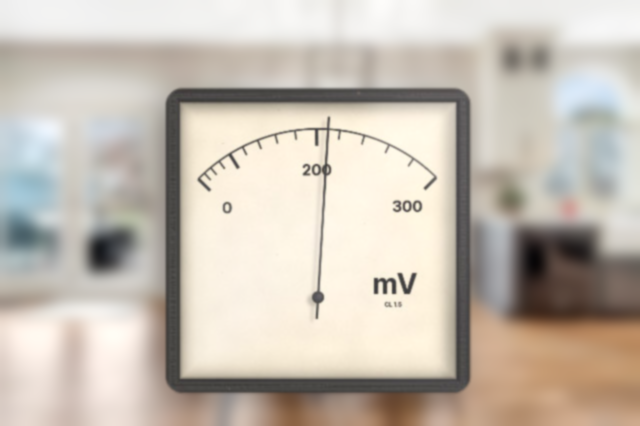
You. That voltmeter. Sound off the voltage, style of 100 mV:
210 mV
